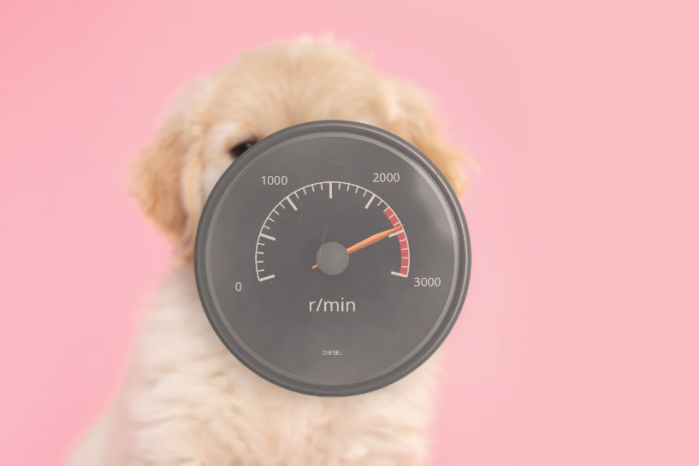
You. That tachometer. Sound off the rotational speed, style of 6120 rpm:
2450 rpm
